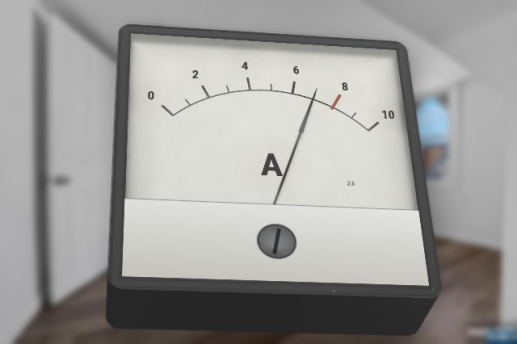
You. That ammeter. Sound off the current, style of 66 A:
7 A
